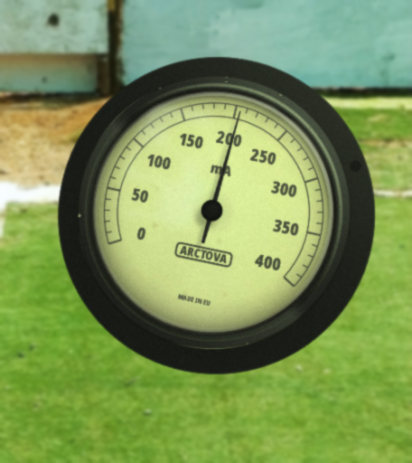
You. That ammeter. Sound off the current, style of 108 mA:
205 mA
